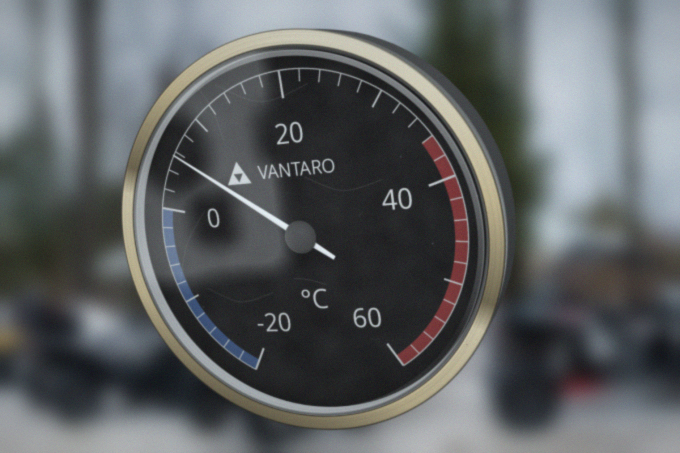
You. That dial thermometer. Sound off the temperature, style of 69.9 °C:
6 °C
